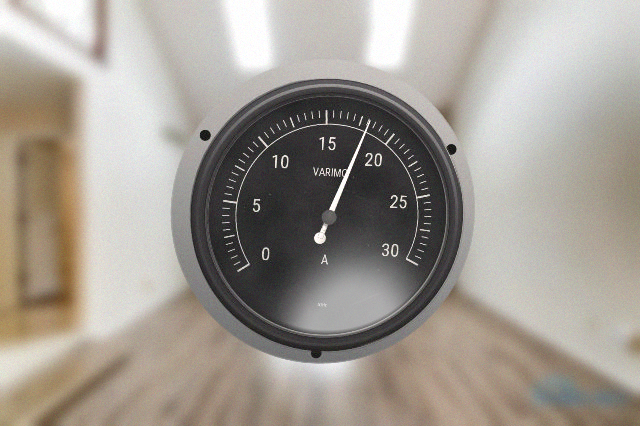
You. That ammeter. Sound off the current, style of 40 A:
18 A
